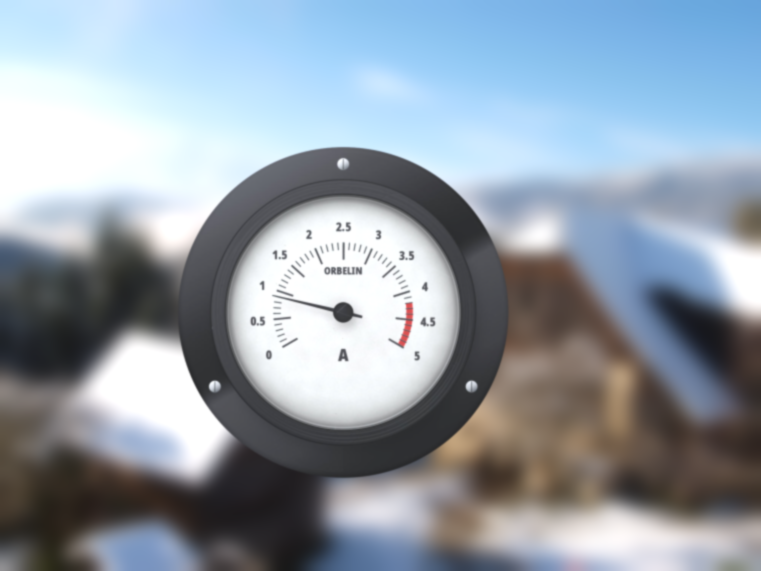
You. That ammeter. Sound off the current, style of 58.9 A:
0.9 A
